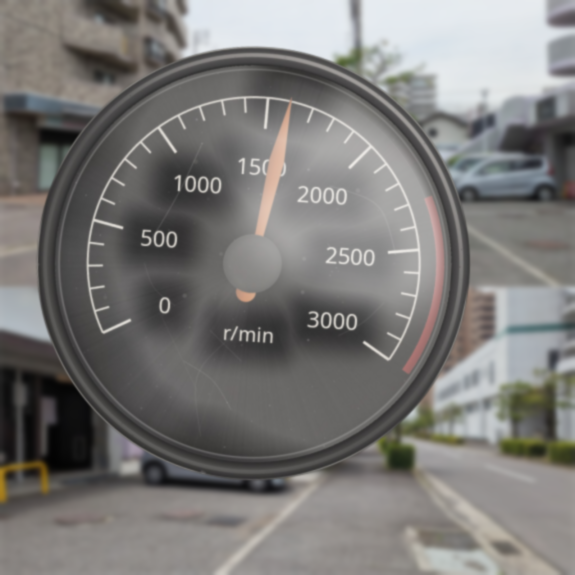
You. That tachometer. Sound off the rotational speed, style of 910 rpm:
1600 rpm
